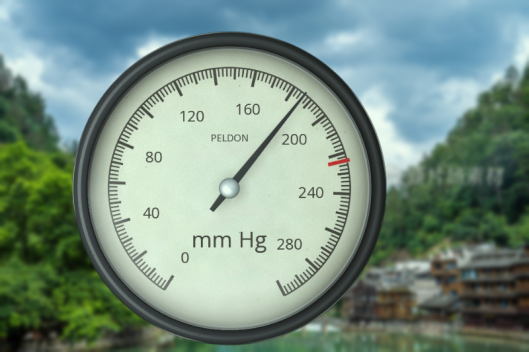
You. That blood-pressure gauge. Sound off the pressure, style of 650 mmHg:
186 mmHg
